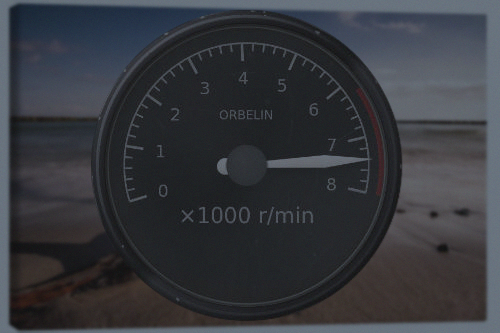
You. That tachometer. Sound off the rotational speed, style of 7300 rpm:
7400 rpm
